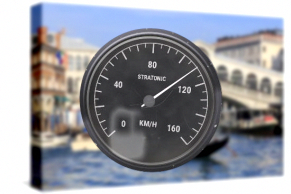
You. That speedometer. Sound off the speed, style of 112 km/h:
110 km/h
